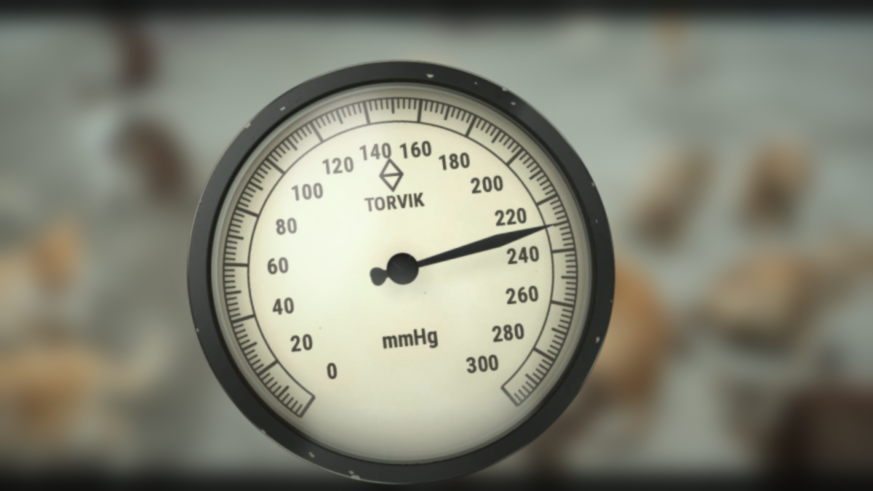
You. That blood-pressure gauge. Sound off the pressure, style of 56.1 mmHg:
230 mmHg
